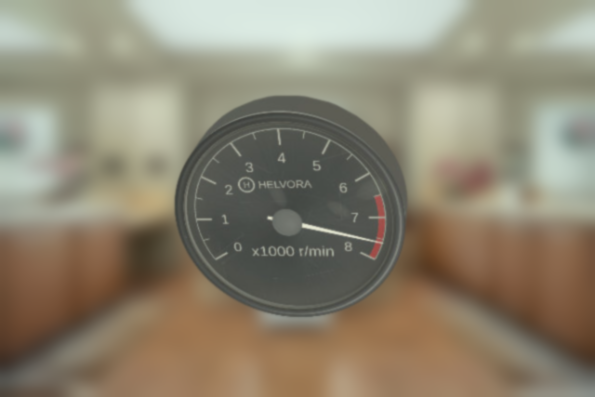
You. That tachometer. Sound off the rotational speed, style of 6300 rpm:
7500 rpm
